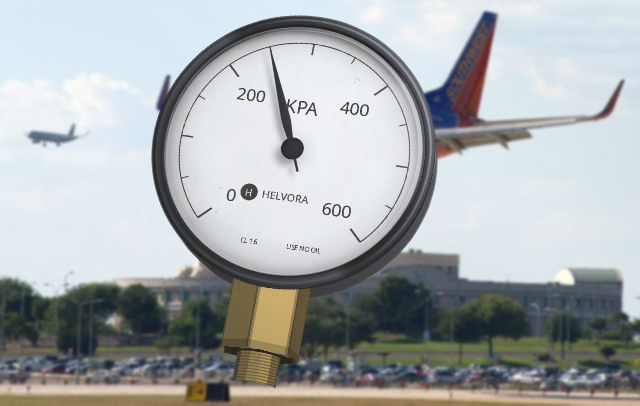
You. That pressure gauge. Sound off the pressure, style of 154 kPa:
250 kPa
